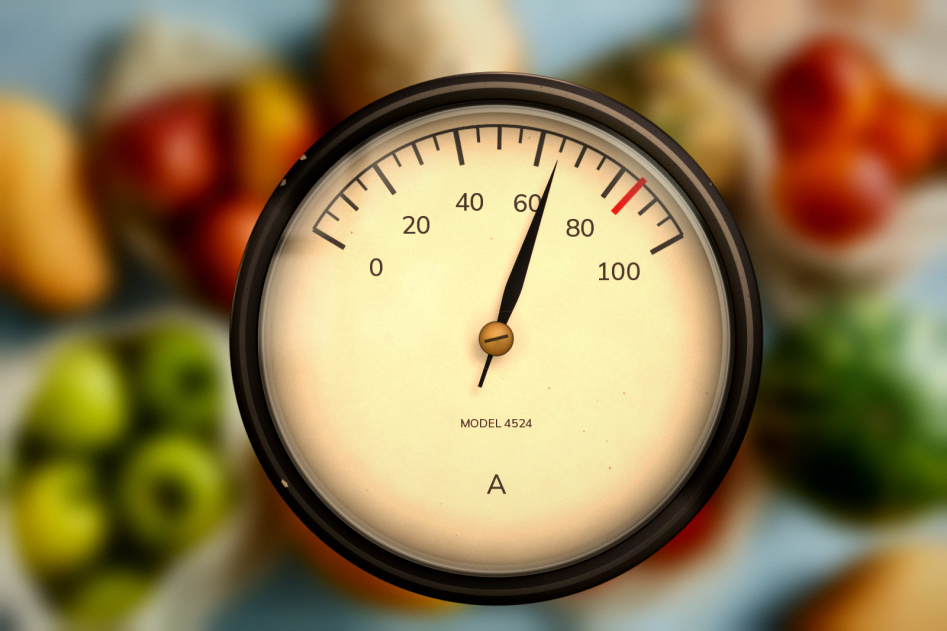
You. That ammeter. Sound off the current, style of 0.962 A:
65 A
